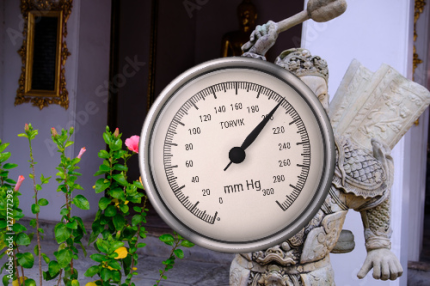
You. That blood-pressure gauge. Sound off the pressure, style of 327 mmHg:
200 mmHg
